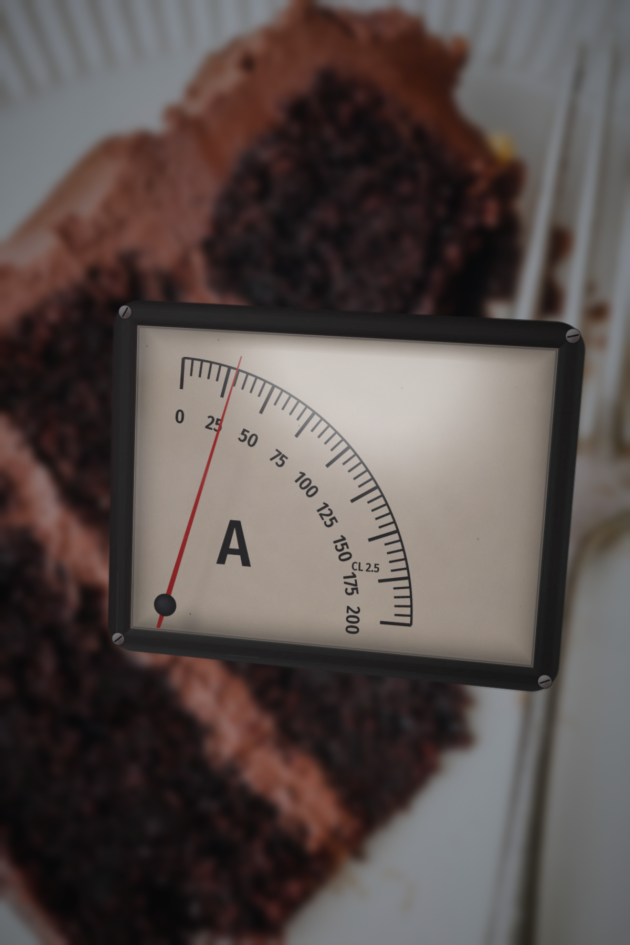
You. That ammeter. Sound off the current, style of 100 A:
30 A
